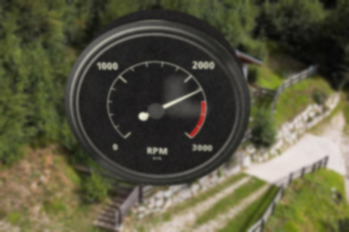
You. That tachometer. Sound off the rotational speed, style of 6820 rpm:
2200 rpm
